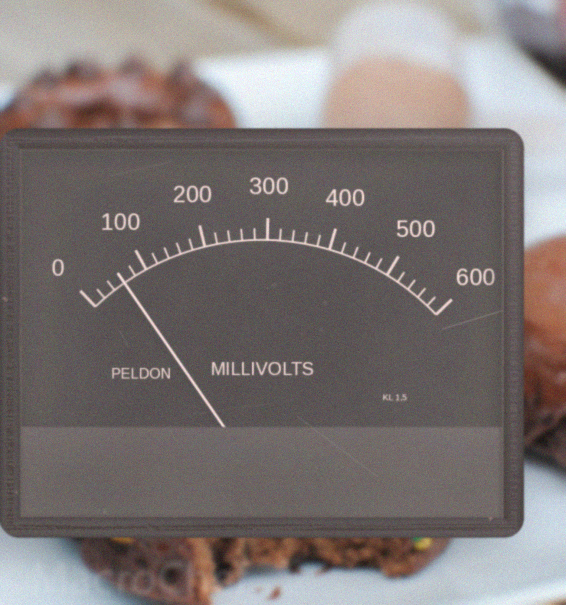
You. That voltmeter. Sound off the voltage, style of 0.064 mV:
60 mV
